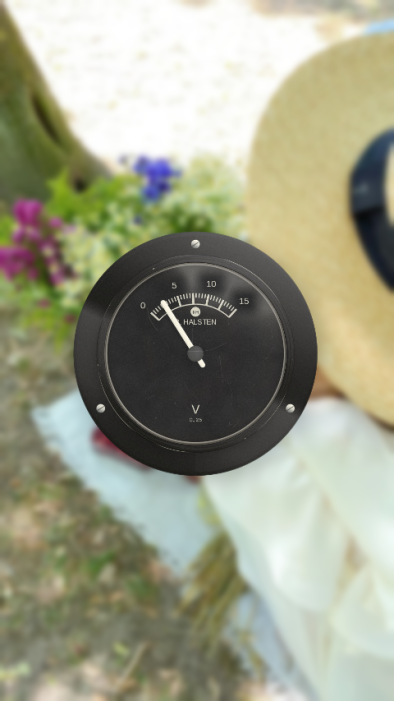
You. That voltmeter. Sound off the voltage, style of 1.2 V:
2.5 V
